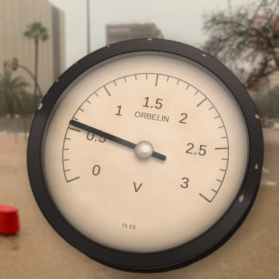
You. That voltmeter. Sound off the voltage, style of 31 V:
0.55 V
